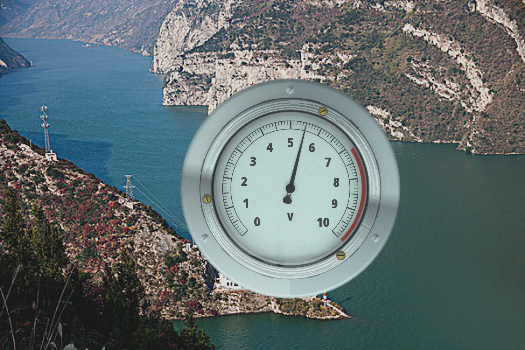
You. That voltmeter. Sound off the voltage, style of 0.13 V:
5.5 V
